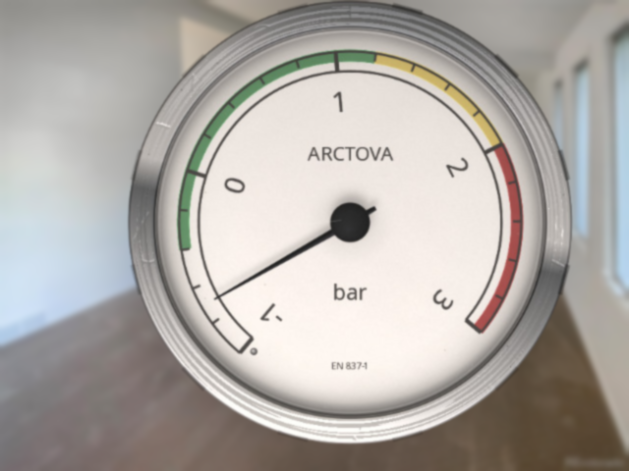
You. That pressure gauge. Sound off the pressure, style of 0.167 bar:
-0.7 bar
